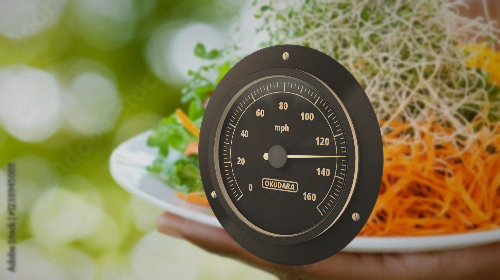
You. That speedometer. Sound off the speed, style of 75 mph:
130 mph
